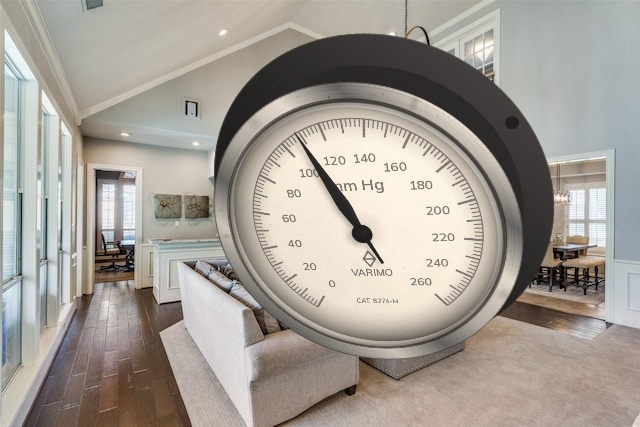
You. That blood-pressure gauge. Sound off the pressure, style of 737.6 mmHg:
110 mmHg
